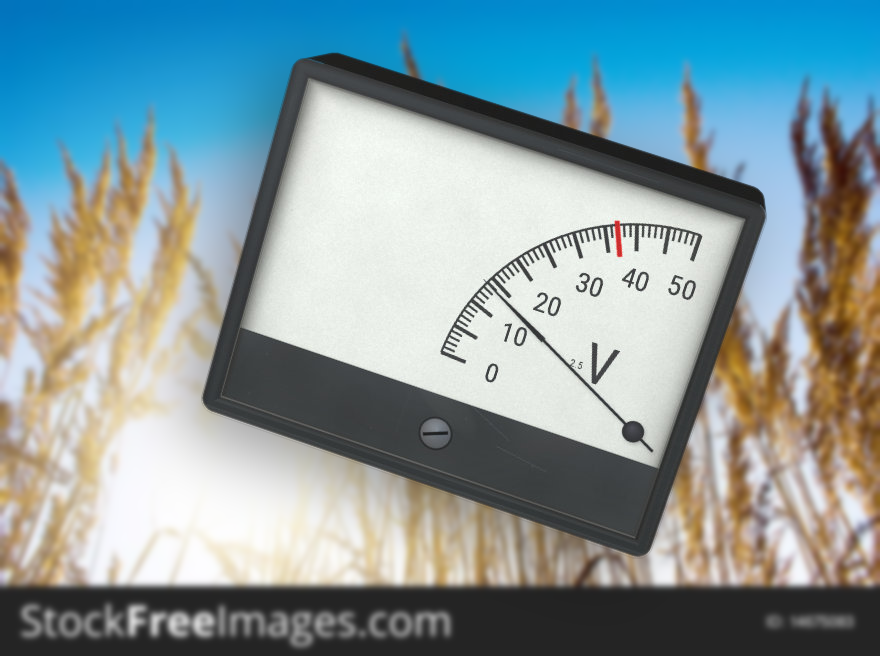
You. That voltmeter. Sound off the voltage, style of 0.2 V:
14 V
